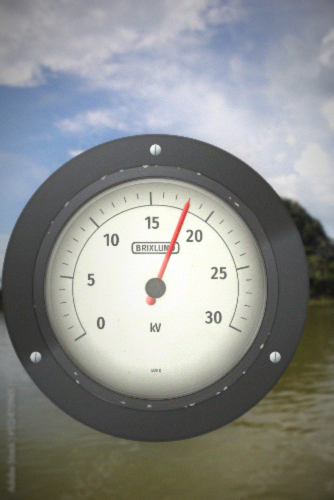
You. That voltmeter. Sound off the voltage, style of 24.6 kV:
18 kV
